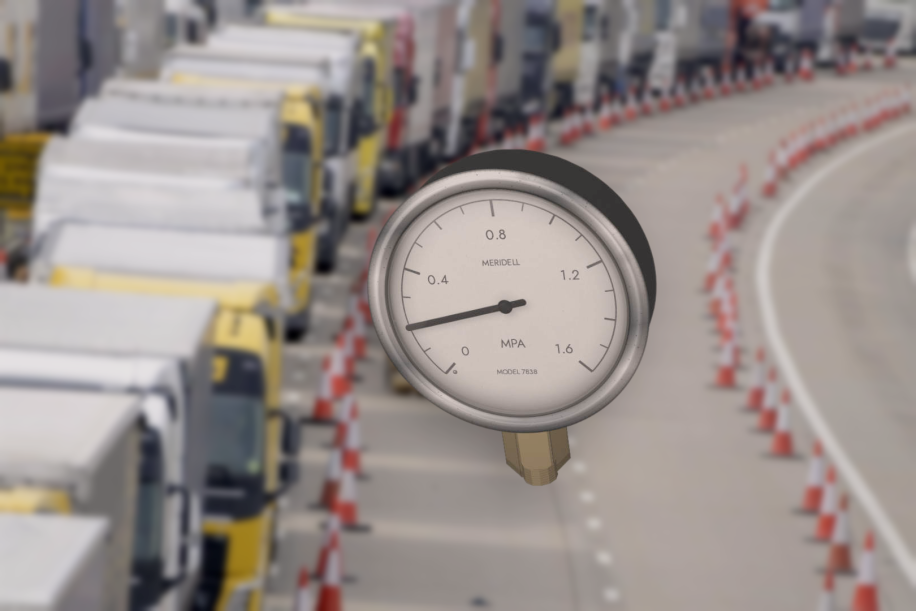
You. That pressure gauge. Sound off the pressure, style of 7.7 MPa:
0.2 MPa
